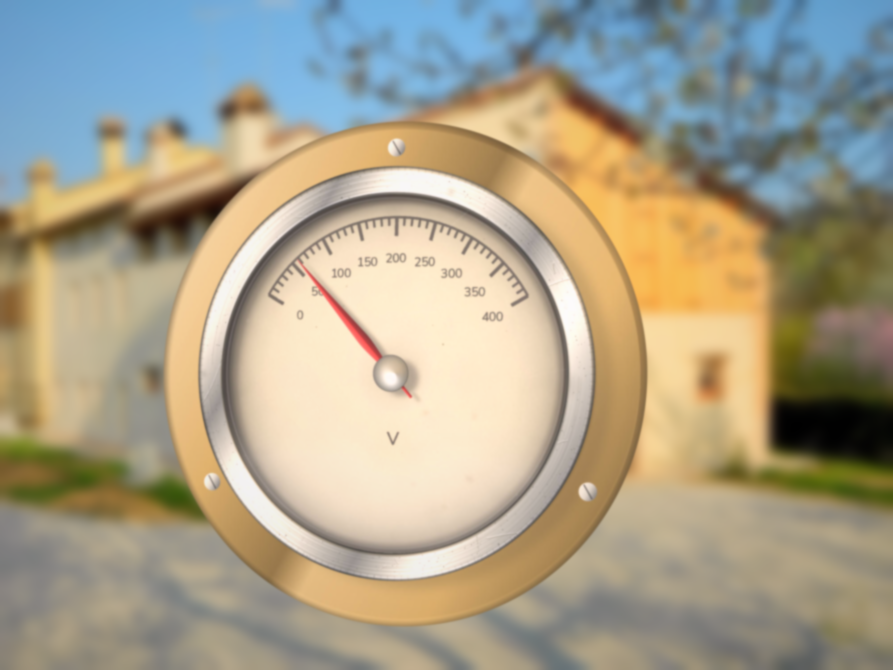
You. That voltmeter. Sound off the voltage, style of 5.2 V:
60 V
